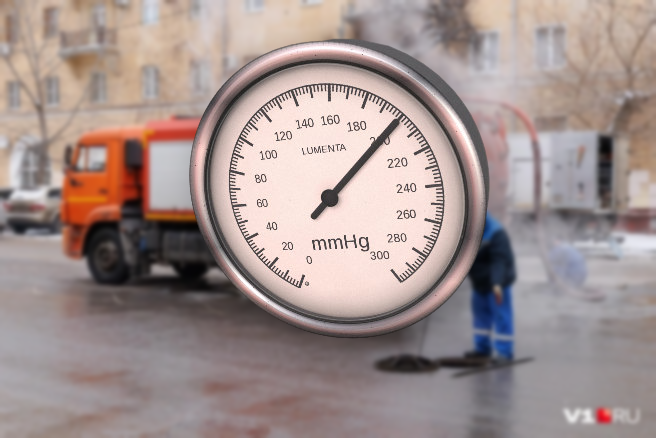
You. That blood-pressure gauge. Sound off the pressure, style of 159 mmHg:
200 mmHg
